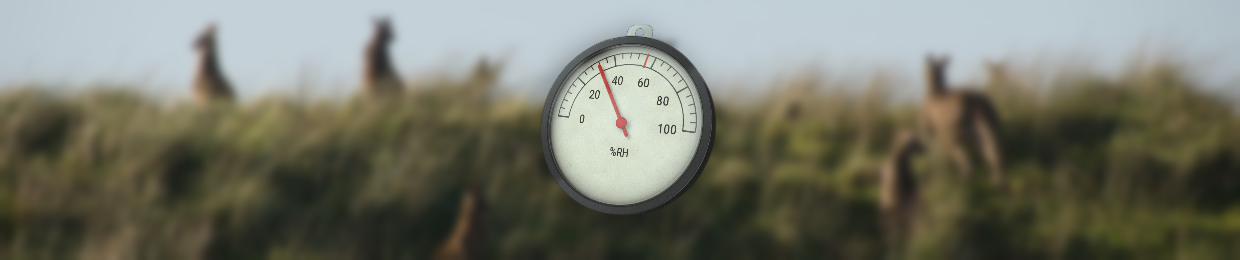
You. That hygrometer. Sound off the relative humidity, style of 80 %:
32 %
